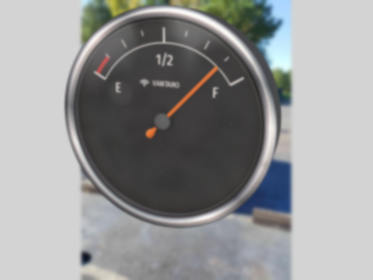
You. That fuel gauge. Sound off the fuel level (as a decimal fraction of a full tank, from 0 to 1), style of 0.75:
0.875
